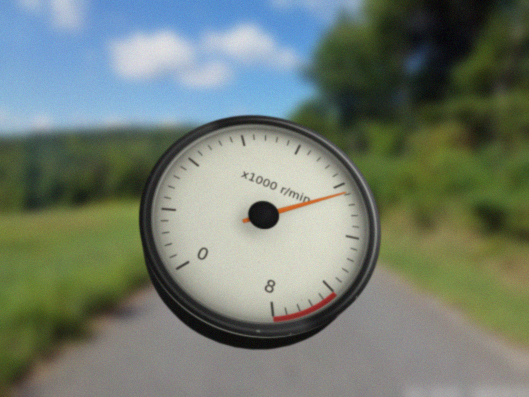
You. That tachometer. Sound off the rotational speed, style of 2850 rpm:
5200 rpm
